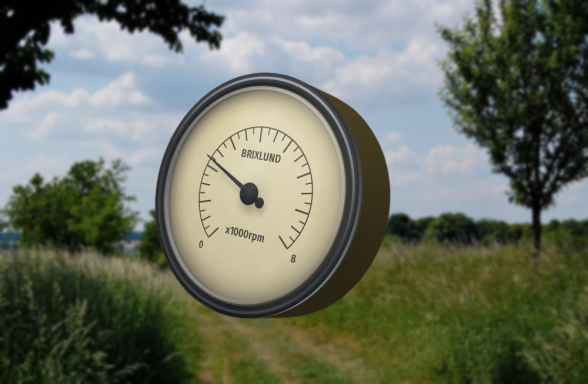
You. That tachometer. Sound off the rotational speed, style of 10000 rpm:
2250 rpm
